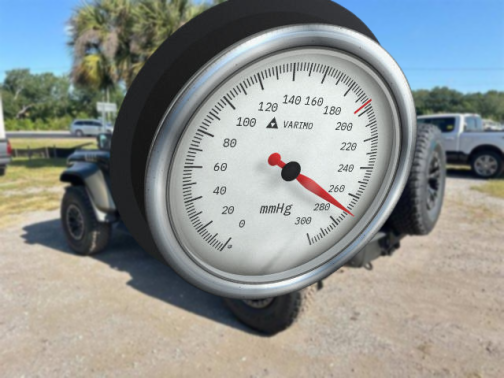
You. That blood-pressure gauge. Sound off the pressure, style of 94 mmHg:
270 mmHg
